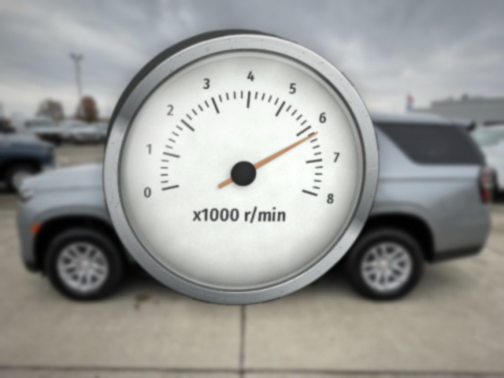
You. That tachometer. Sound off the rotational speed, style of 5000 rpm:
6200 rpm
